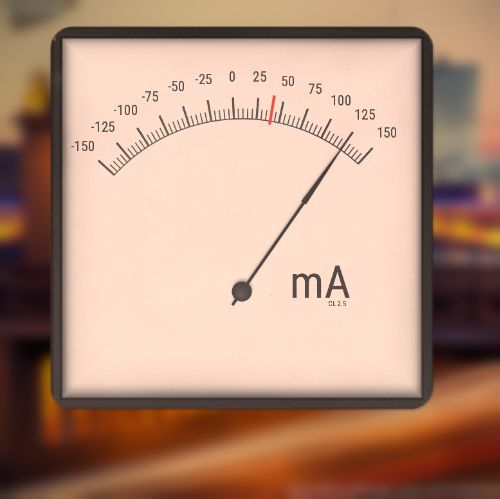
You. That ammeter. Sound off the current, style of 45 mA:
125 mA
